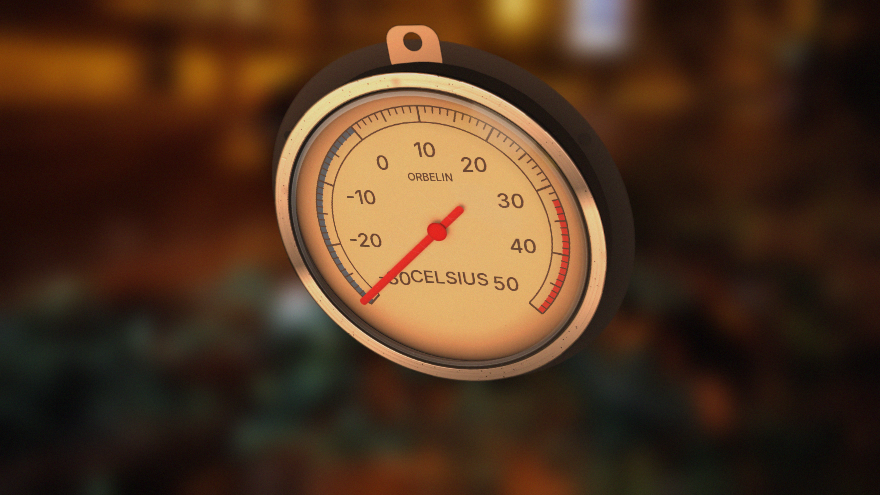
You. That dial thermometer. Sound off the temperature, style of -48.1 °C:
-29 °C
